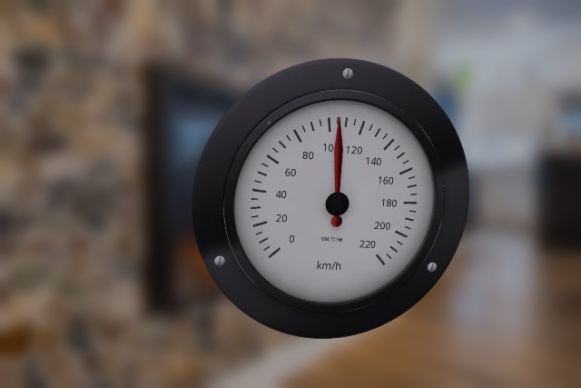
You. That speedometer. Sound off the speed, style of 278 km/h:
105 km/h
